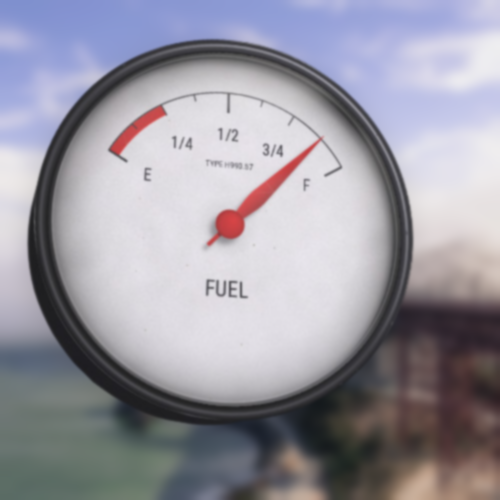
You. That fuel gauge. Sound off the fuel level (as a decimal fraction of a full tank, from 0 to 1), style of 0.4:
0.875
